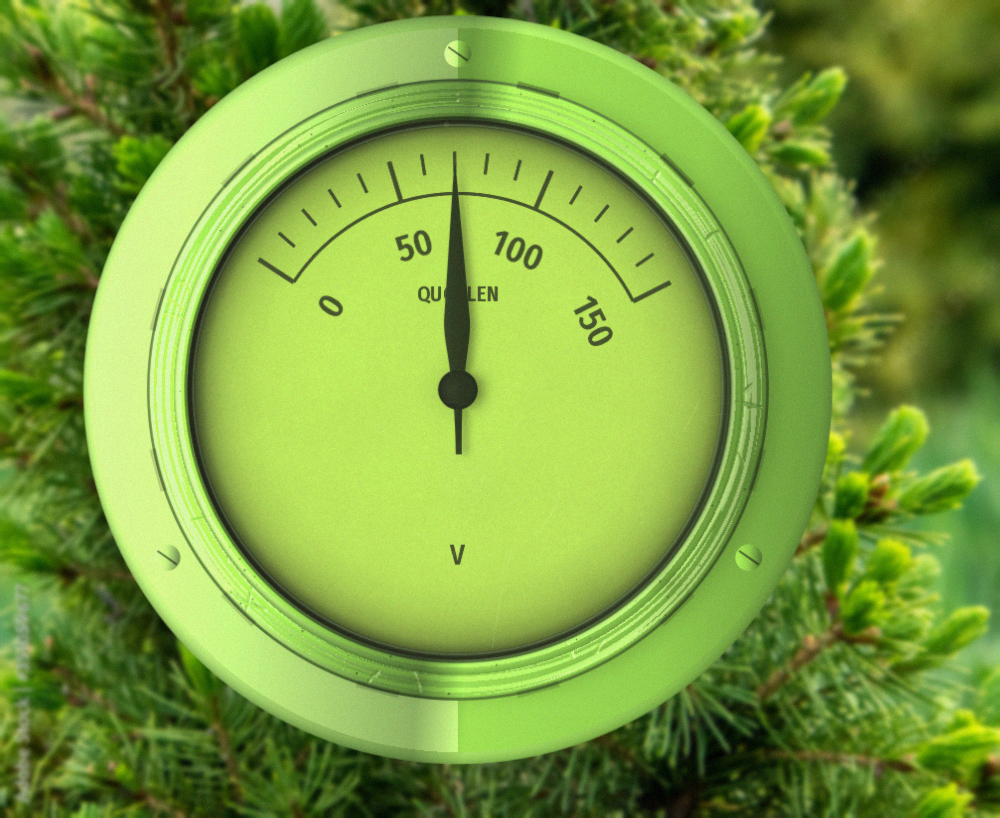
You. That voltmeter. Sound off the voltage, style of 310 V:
70 V
